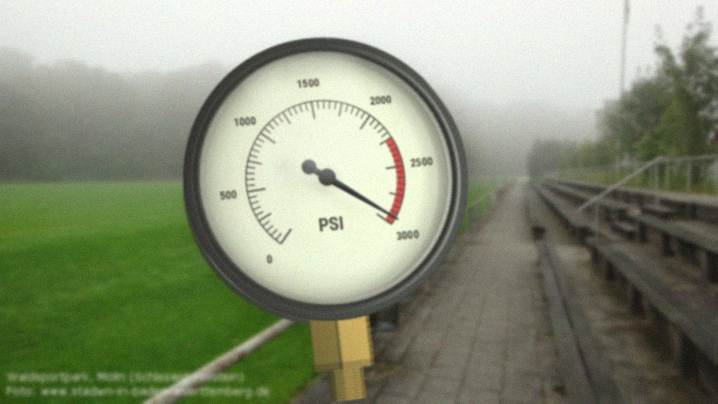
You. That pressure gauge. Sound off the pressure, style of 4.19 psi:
2950 psi
